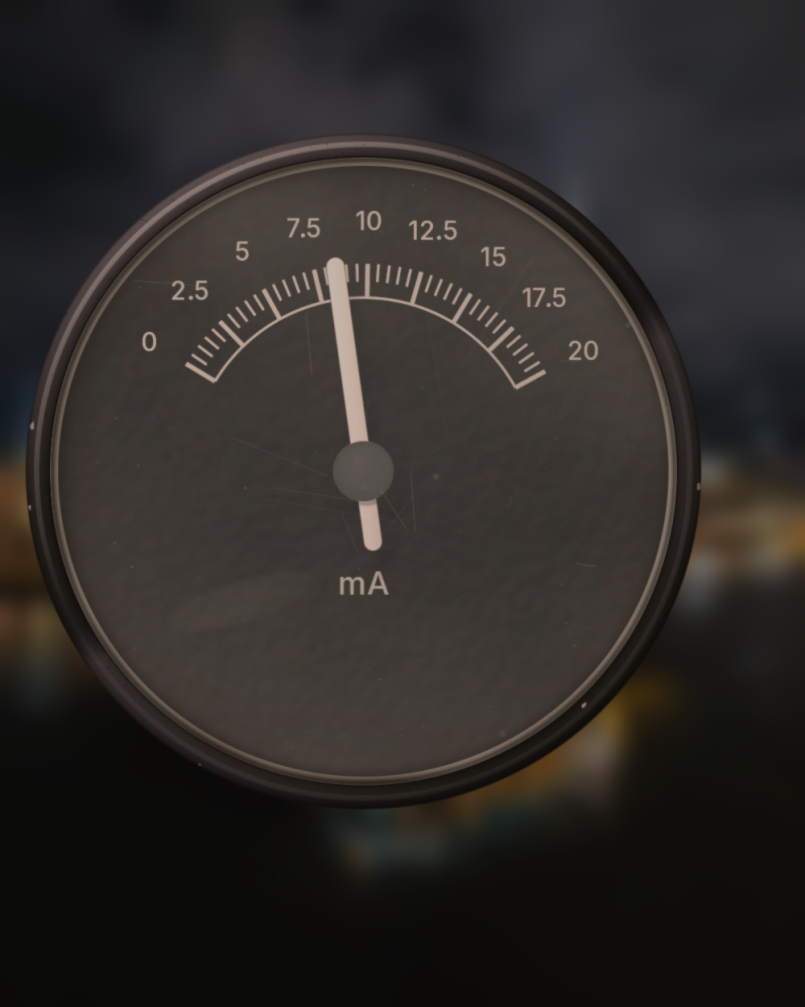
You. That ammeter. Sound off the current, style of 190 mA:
8.5 mA
